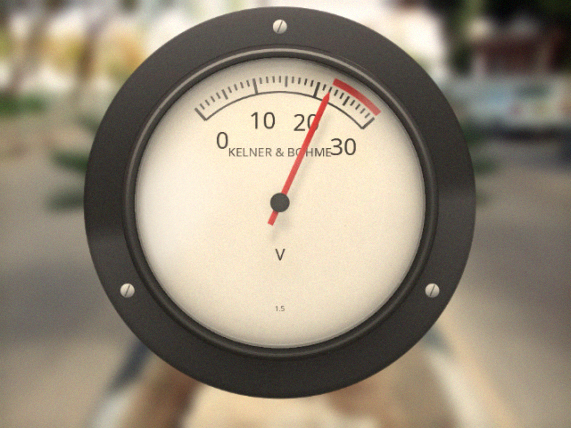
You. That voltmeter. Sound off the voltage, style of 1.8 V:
22 V
